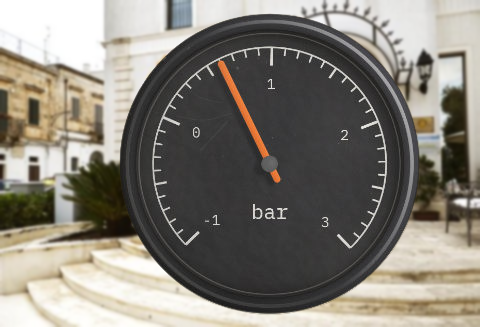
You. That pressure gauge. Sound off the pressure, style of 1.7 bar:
0.6 bar
